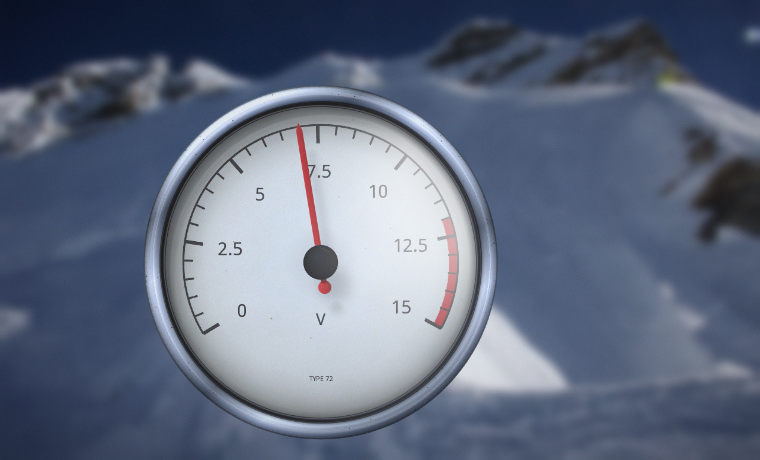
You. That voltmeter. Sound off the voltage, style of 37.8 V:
7 V
